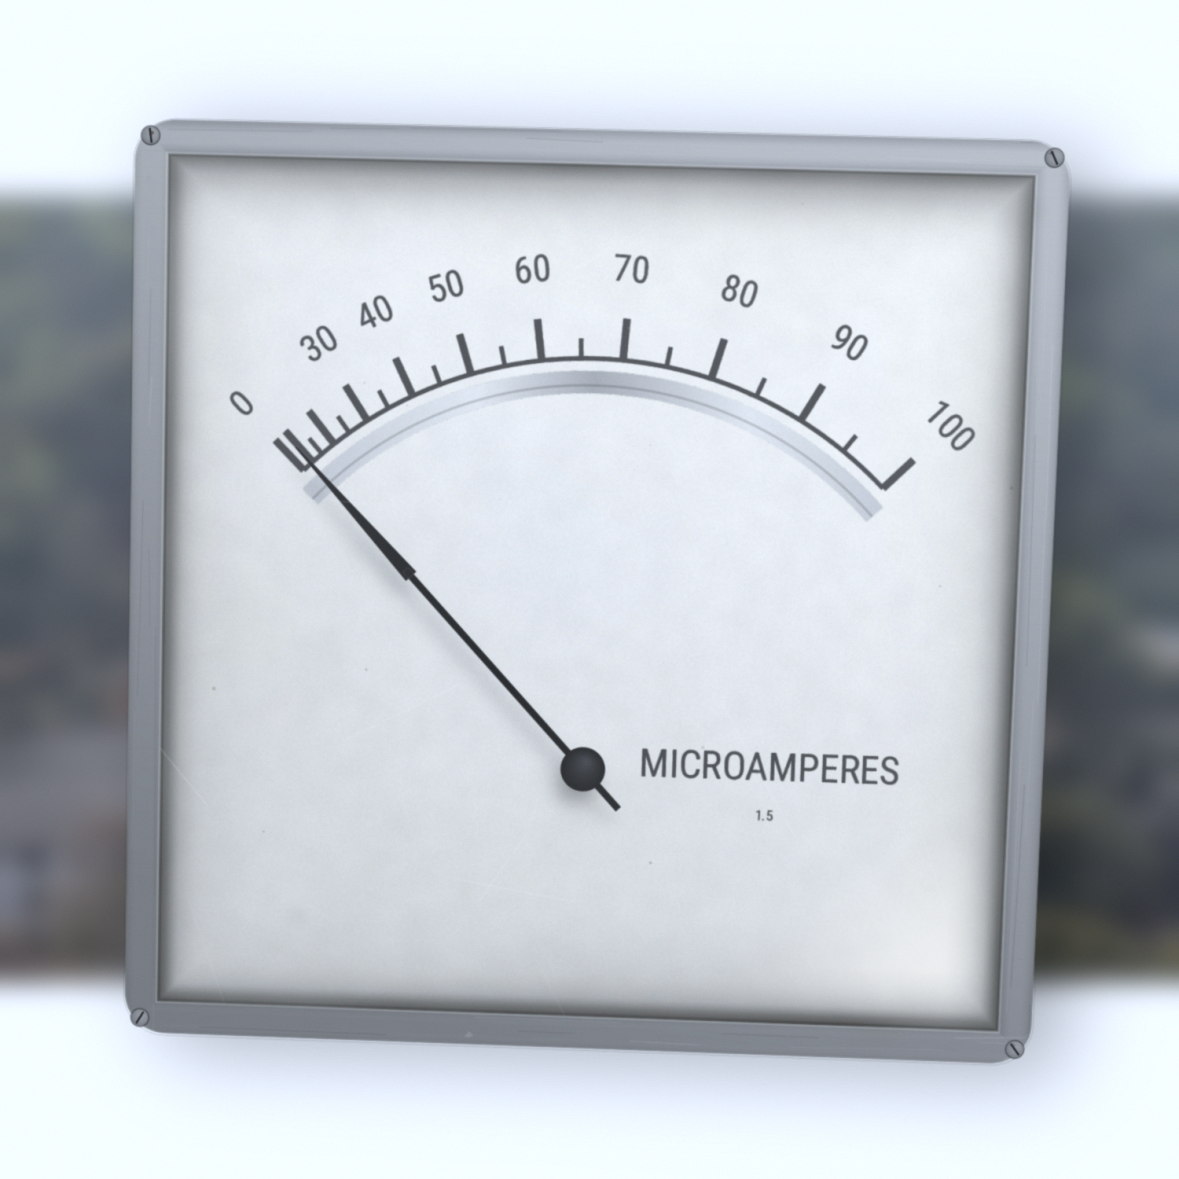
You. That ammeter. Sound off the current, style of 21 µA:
10 µA
